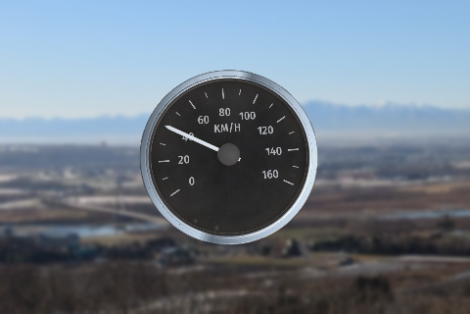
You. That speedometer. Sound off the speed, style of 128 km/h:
40 km/h
